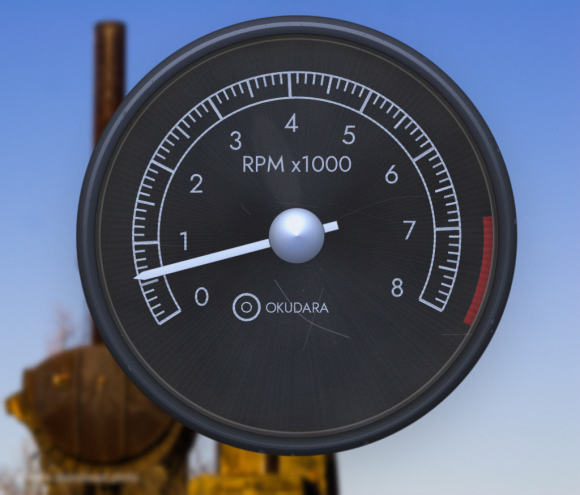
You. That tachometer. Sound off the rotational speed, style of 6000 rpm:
600 rpm
